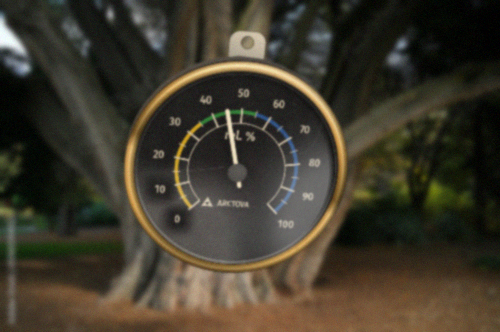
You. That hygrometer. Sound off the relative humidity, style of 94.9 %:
45 %
